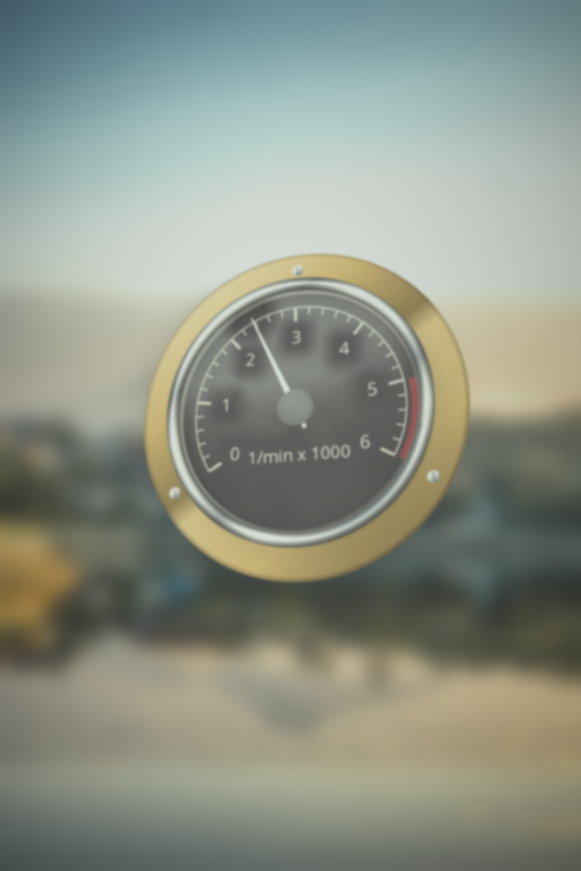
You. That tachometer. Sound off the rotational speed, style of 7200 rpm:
2400 rpm
